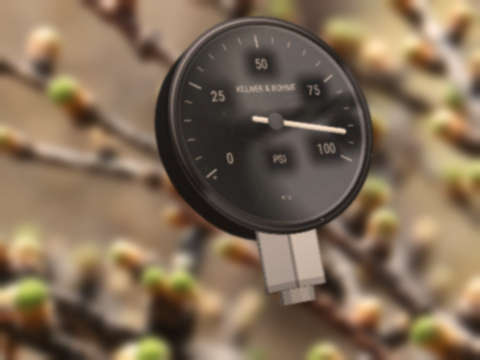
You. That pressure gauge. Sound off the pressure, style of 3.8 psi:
92.5 psi
